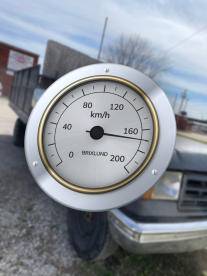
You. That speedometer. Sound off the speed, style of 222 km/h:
170 km/h
